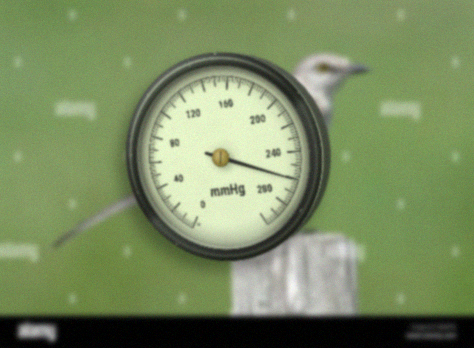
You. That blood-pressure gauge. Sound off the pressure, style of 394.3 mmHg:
260 mmHg
